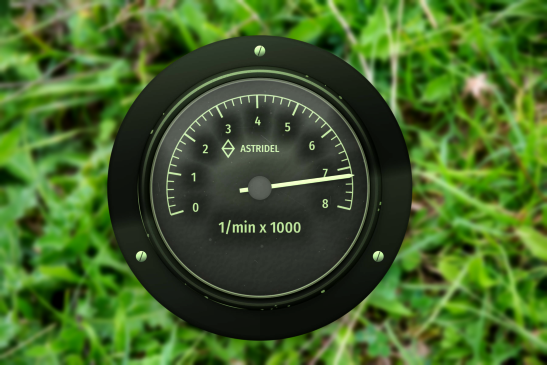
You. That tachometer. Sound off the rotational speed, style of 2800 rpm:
7200 rpm
